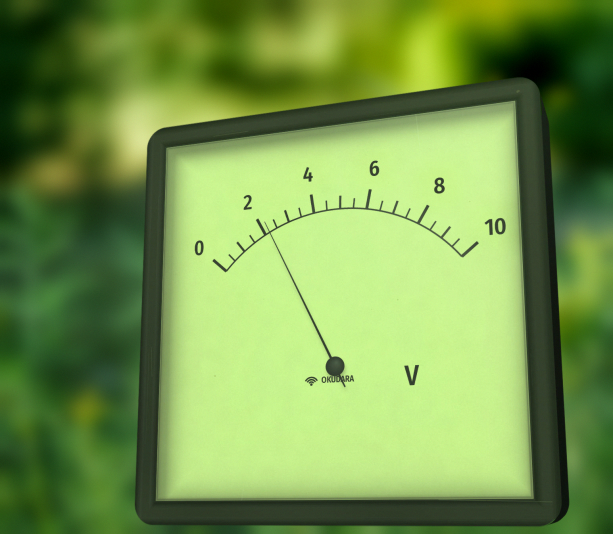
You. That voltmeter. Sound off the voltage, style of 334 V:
2.25 V
